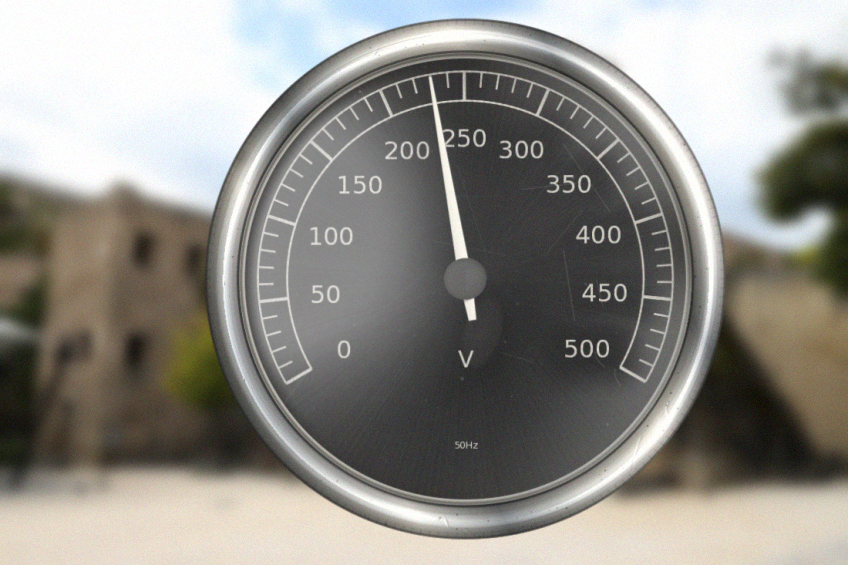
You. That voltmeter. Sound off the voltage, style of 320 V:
230 V
